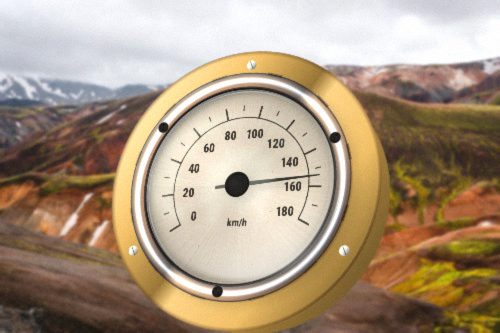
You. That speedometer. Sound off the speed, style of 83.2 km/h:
155 km/h
